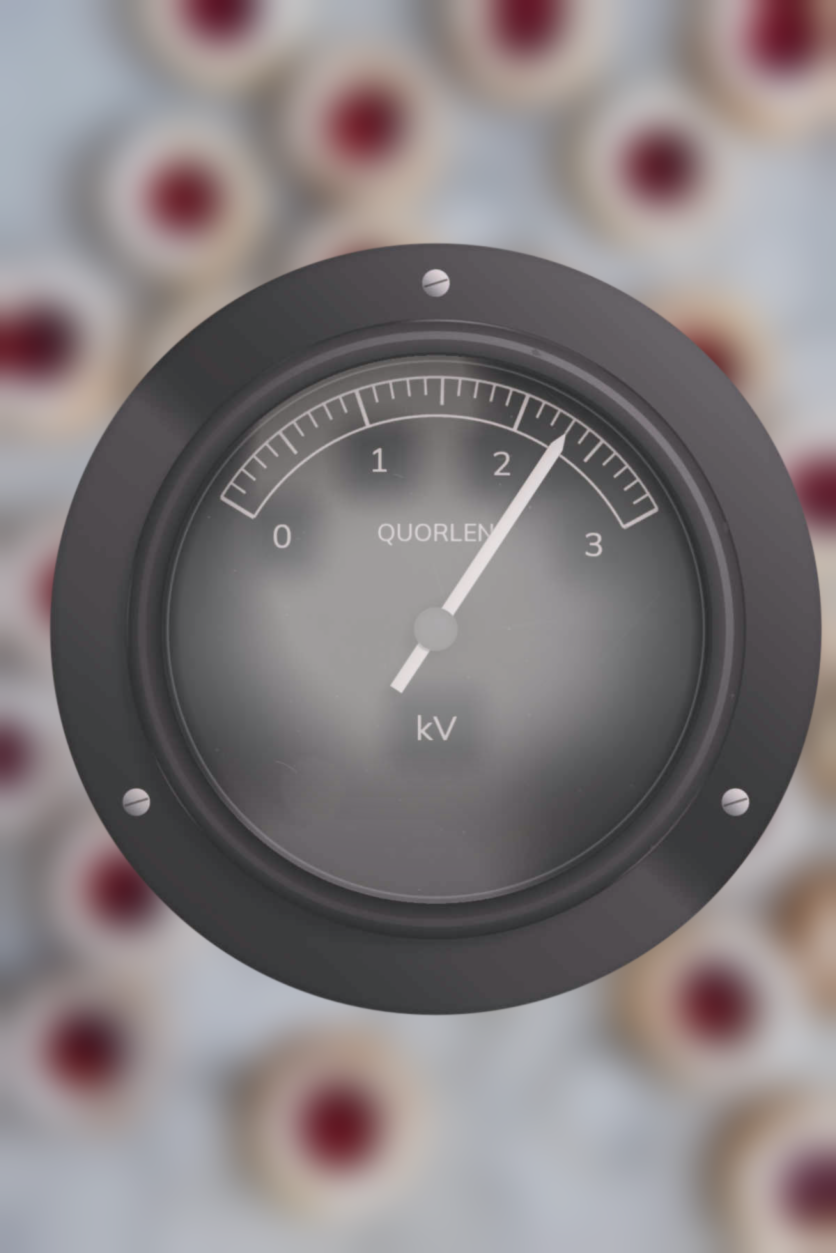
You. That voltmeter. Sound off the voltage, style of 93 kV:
2.3 kV
